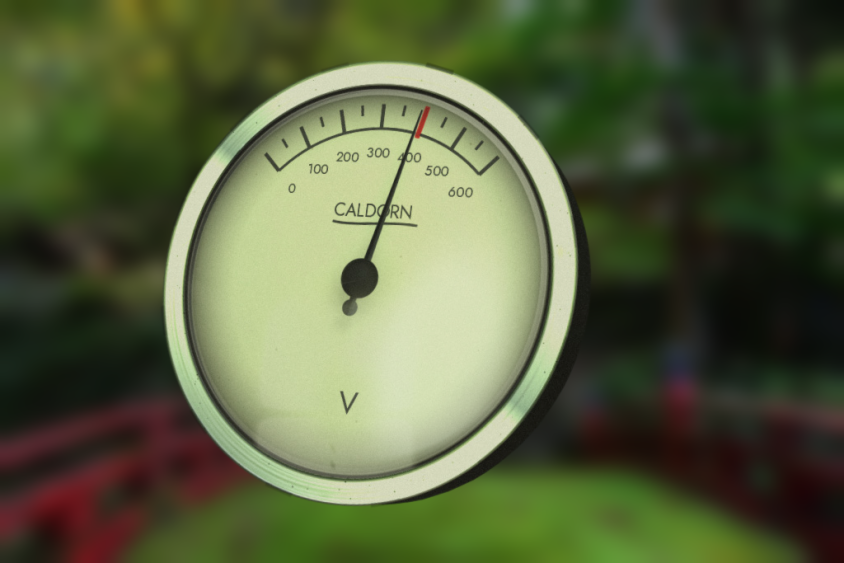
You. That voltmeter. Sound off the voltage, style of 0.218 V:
400 V
